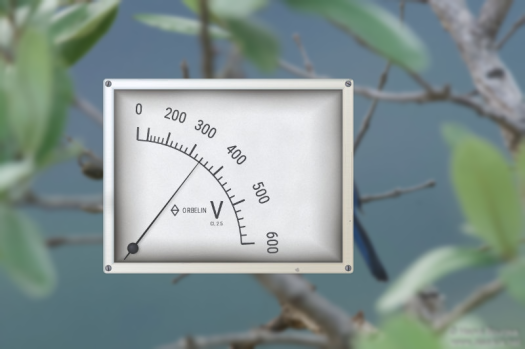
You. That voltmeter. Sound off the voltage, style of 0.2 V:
340 V
